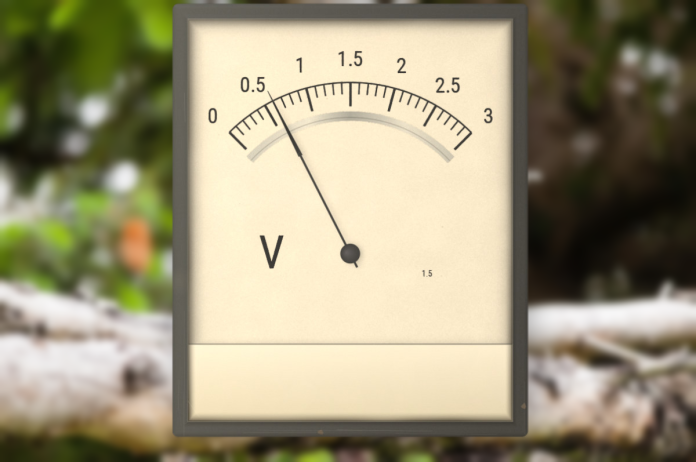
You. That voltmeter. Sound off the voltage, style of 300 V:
0.6 V
